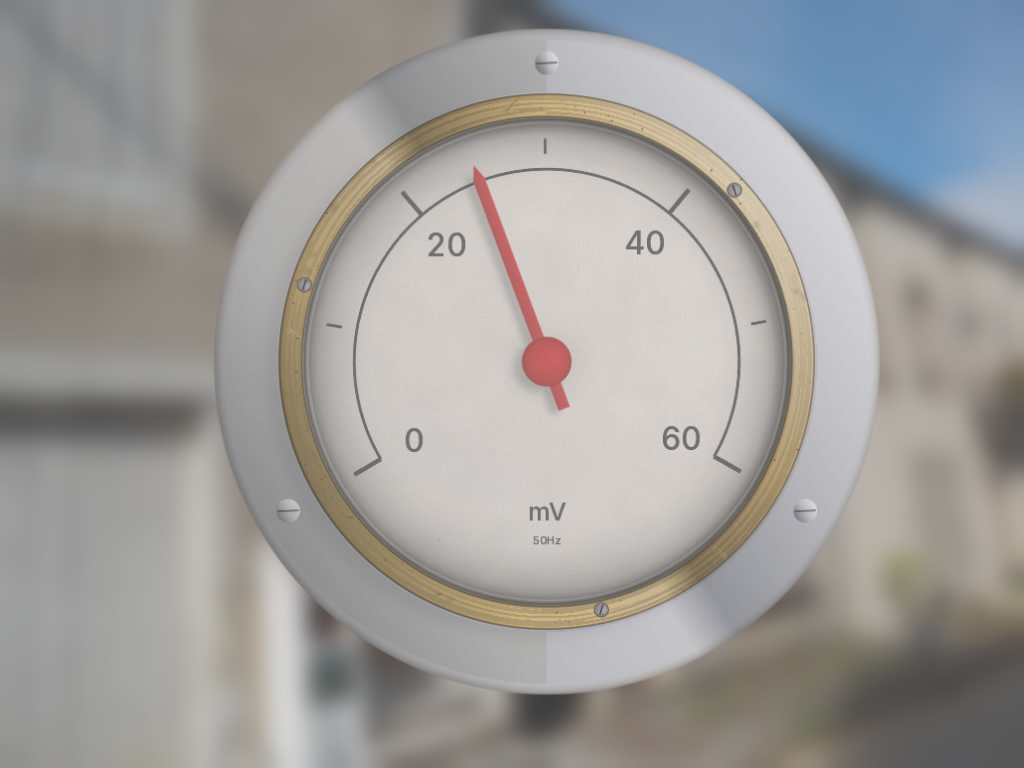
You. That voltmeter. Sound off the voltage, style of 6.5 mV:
25 mV
